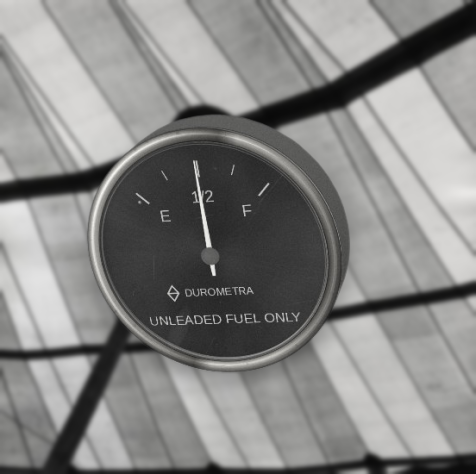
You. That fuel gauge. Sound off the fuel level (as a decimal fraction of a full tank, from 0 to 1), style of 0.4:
0.5
